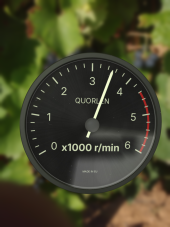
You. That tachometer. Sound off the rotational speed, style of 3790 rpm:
3500 rpm
